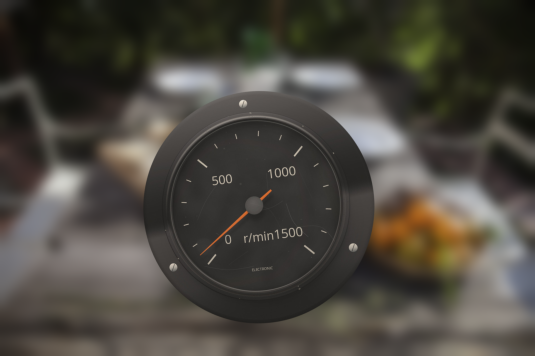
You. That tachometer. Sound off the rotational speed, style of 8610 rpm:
50 rpm
